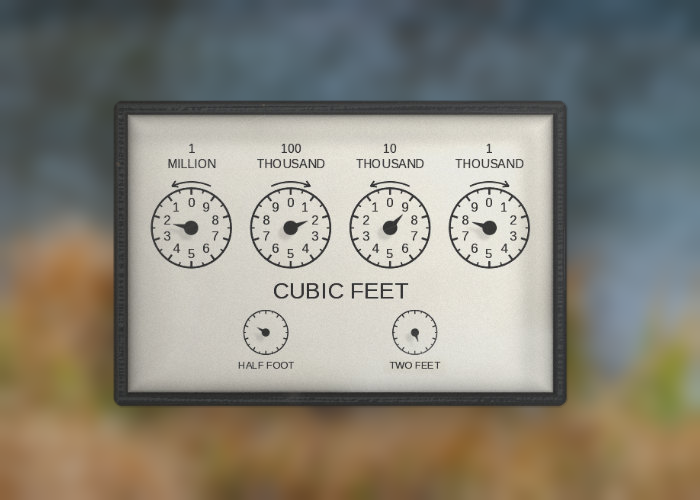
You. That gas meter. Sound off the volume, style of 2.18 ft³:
218800 ft³
